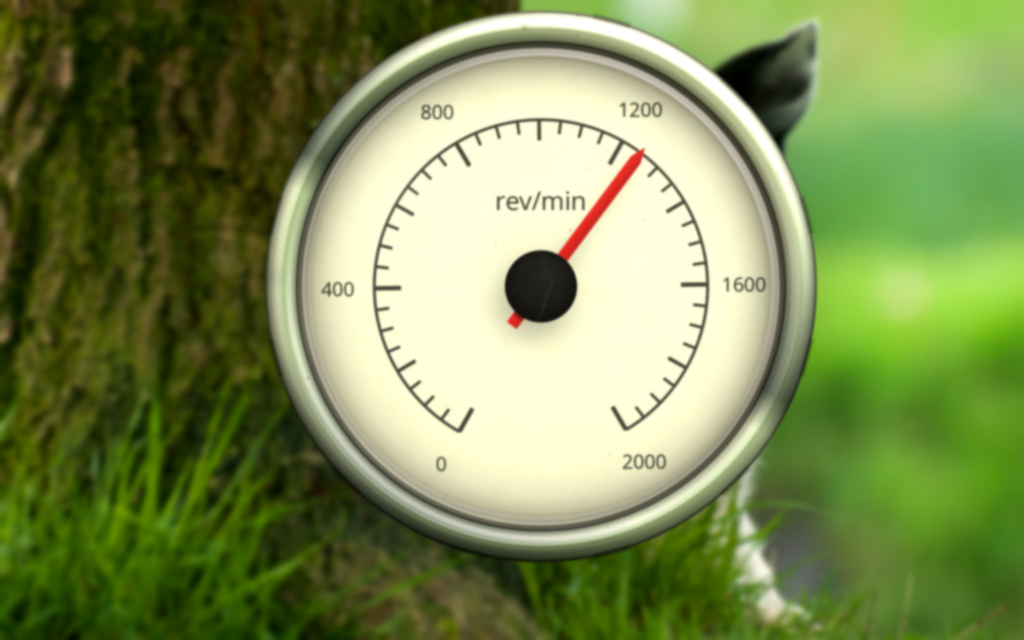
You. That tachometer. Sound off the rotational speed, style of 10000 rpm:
1250 rpm
